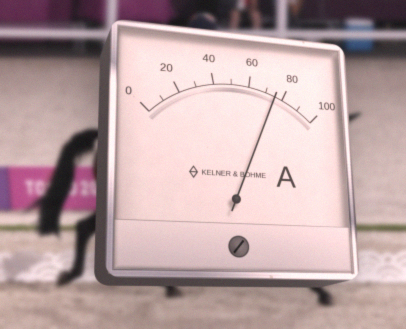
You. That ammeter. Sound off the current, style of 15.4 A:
75 A
